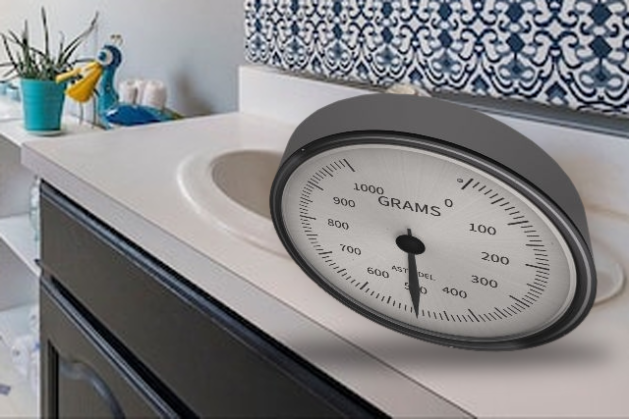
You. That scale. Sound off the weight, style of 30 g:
500 g
